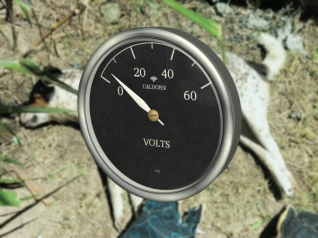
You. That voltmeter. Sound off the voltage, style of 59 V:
5 V
